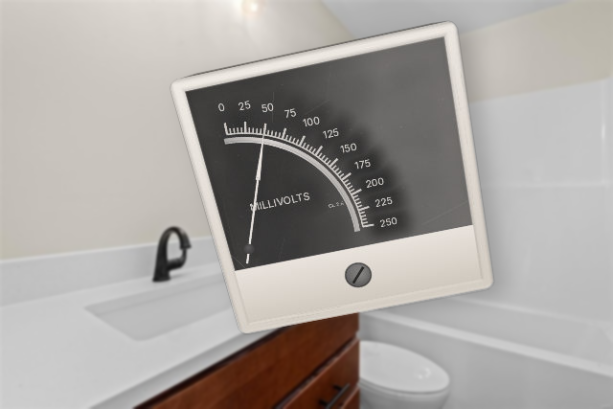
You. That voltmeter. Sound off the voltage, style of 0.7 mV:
50 mV
